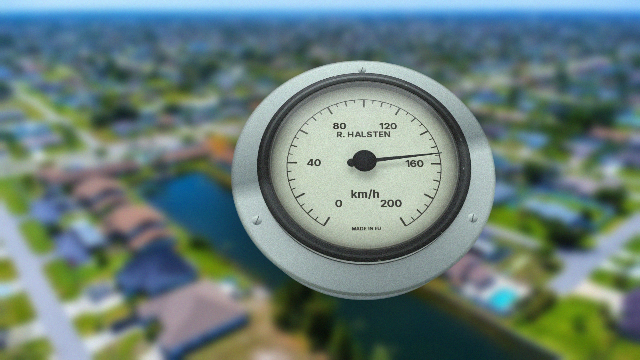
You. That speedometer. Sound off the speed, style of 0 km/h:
155 km/h
